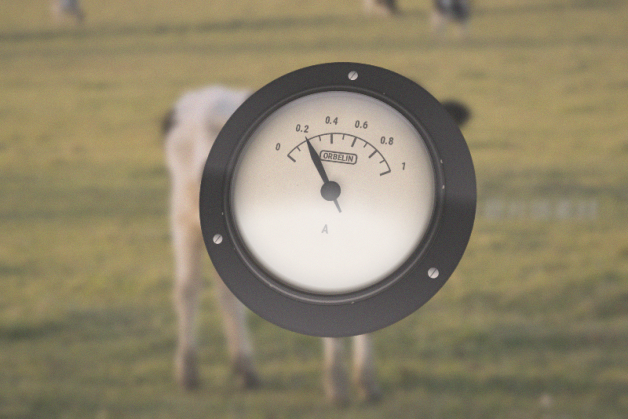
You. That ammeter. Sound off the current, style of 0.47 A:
0.2 A
